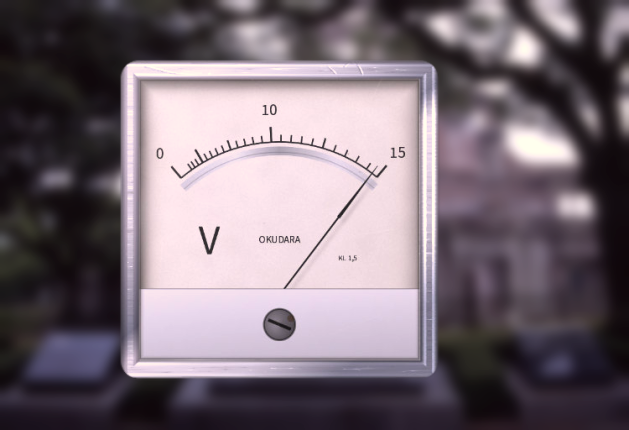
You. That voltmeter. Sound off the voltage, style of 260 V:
14.75 V
